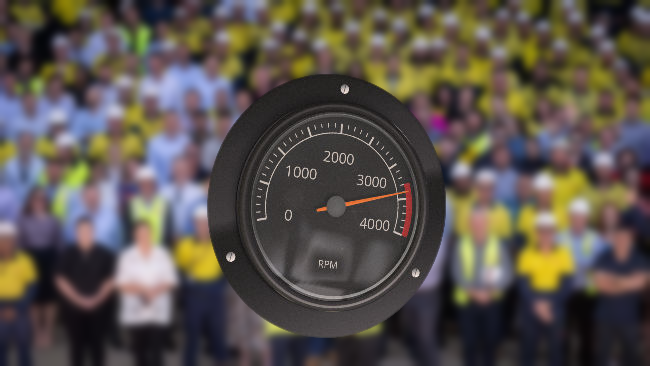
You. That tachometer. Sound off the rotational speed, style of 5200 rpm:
3400 rpm
